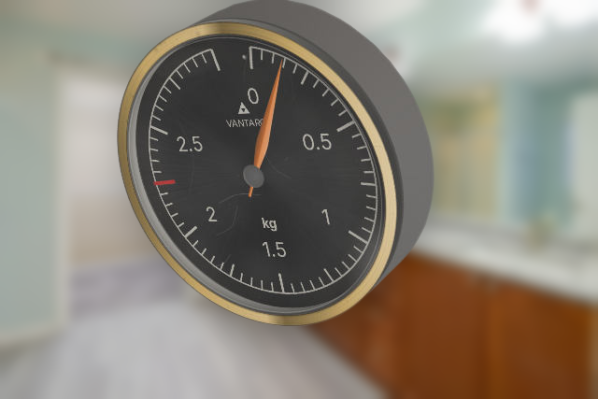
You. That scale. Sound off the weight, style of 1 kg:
0.15 kg
